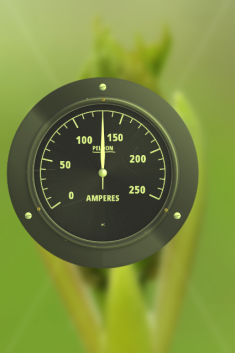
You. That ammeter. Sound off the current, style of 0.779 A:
130 A
